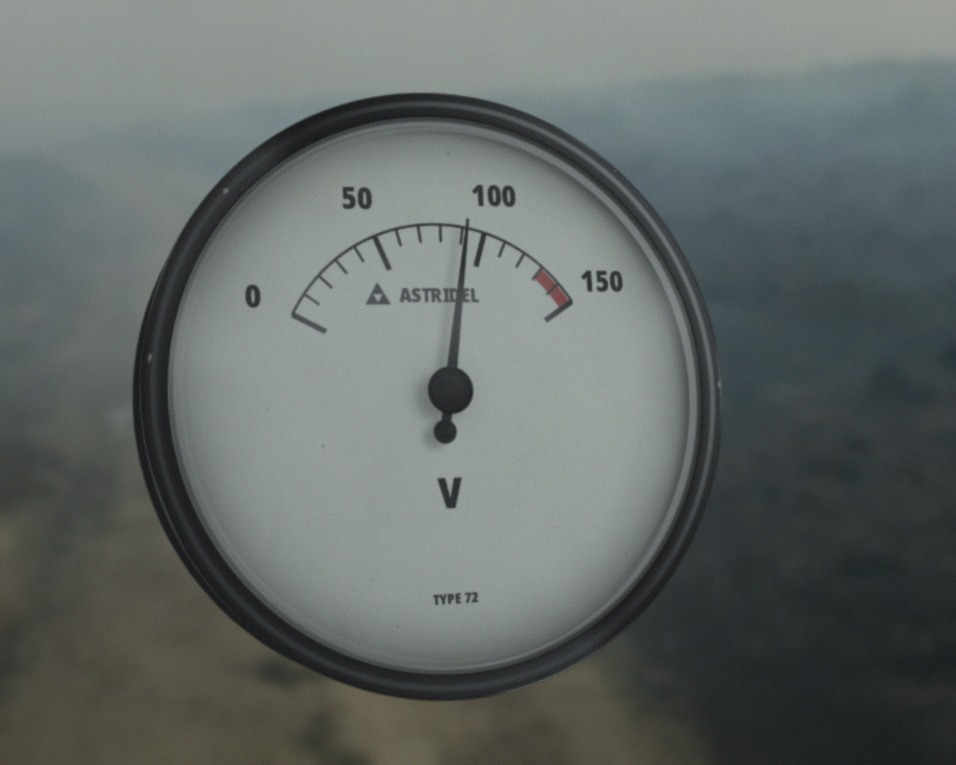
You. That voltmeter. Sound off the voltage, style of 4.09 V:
90 V
